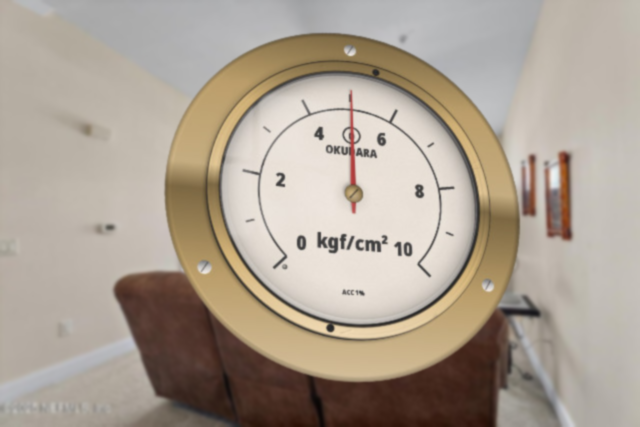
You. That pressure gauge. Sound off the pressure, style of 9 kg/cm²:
5 kg/cm²
